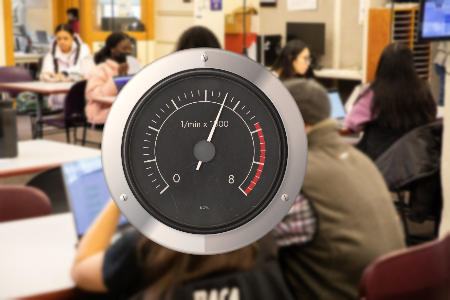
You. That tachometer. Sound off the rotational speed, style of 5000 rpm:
4600 rpm
